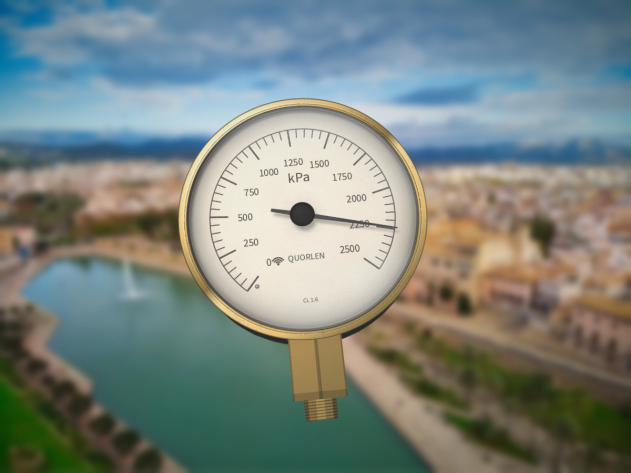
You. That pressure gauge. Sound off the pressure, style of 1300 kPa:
2250 kPa
